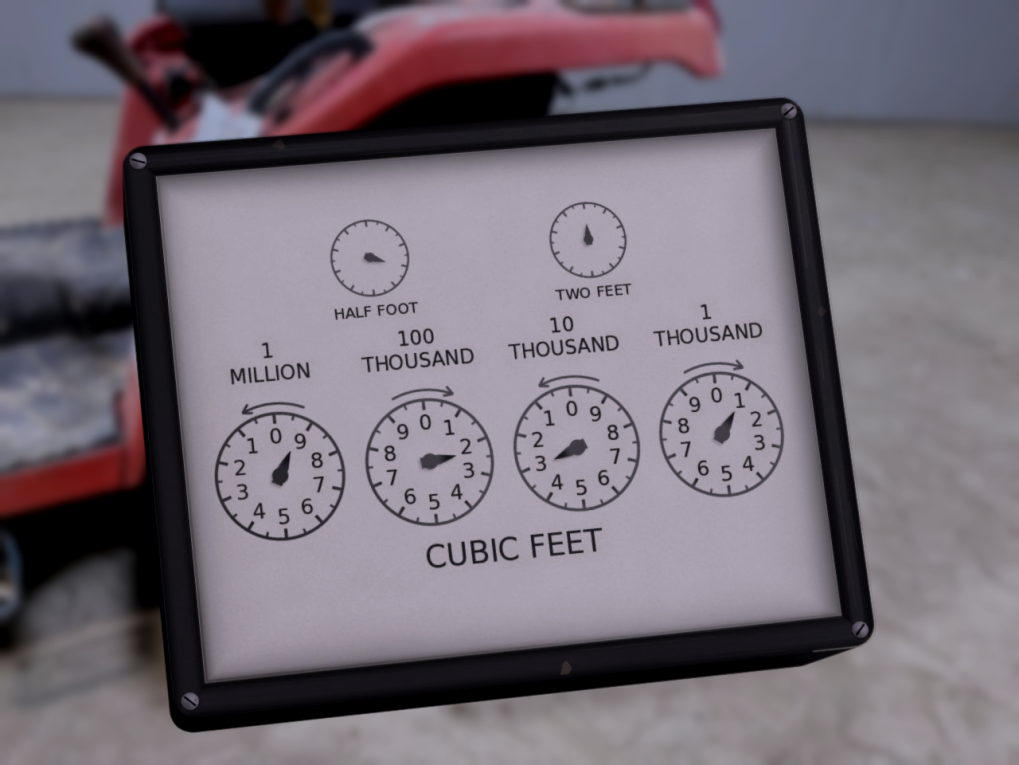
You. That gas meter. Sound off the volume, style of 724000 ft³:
923100 ft³
